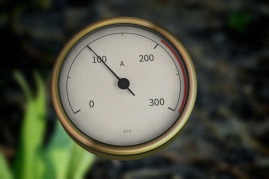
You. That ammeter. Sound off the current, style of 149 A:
100 A
